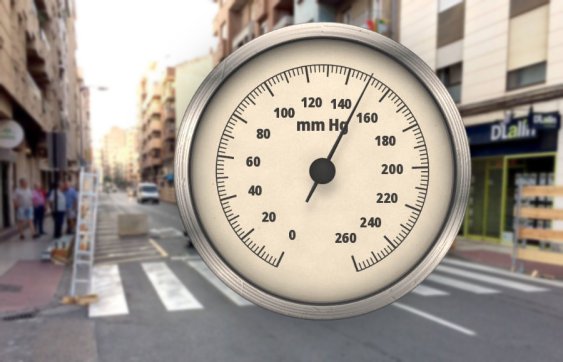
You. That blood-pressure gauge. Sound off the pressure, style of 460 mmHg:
150 mmHg
